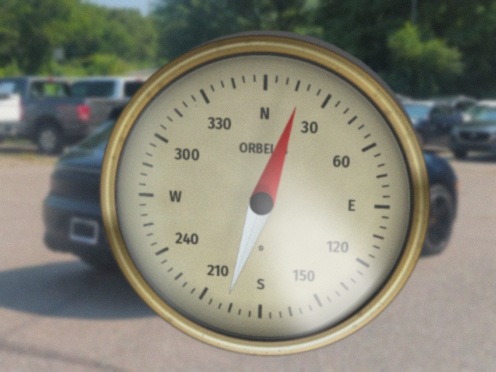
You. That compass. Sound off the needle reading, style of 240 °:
17.5 °
